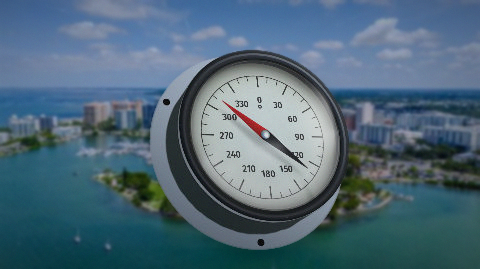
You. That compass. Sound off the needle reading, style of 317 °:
310 °
